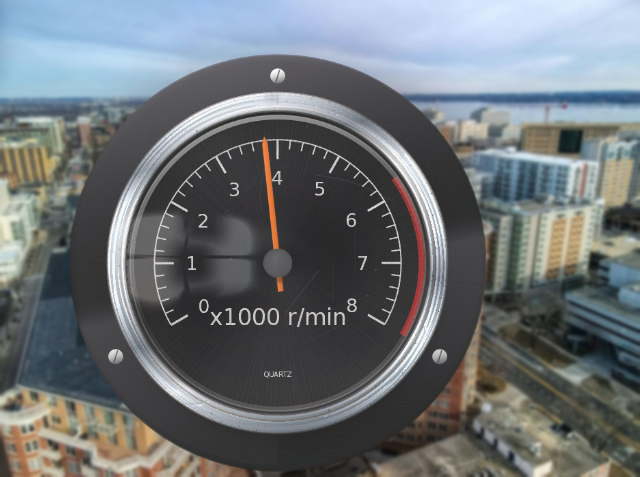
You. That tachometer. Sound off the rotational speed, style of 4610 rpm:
3800 rpm
